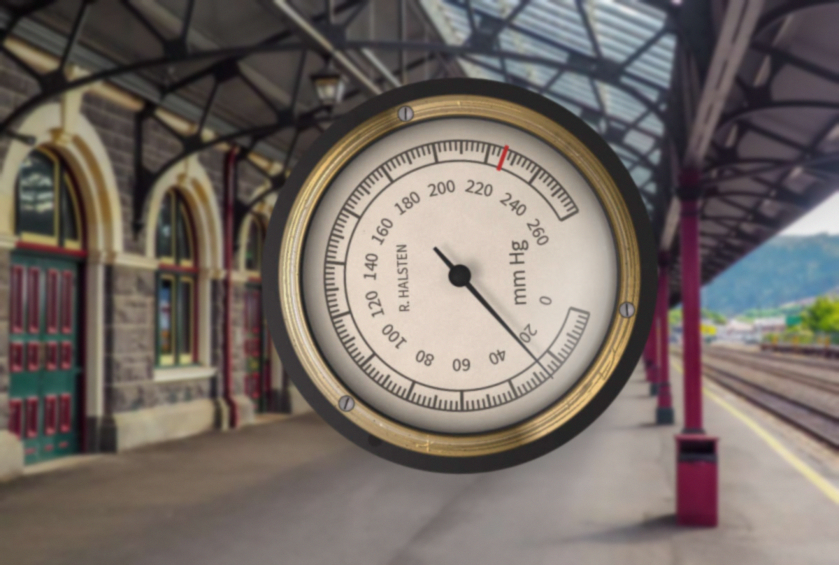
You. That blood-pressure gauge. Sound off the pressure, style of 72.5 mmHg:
26 mmHg
